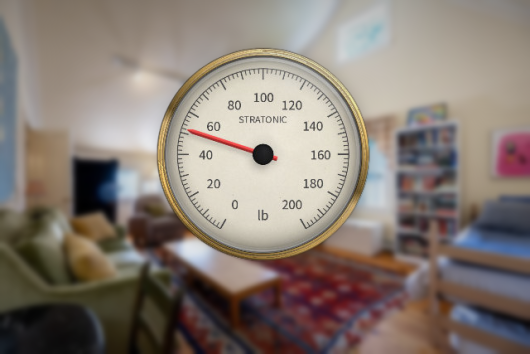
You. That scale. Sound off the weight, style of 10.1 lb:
52 lb
